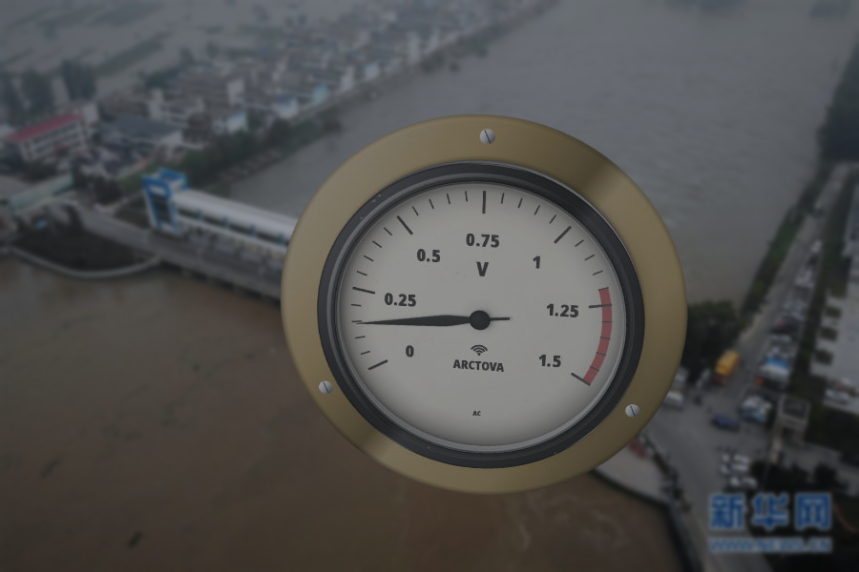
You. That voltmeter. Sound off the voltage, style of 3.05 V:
0.15 V
